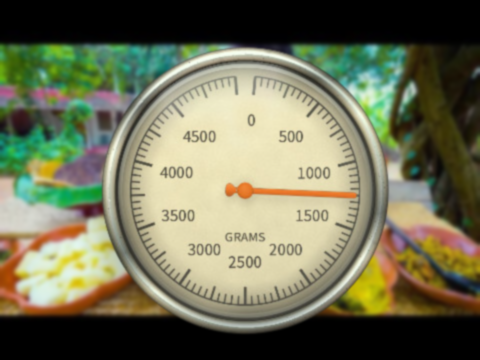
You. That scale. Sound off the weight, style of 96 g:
1250 g
